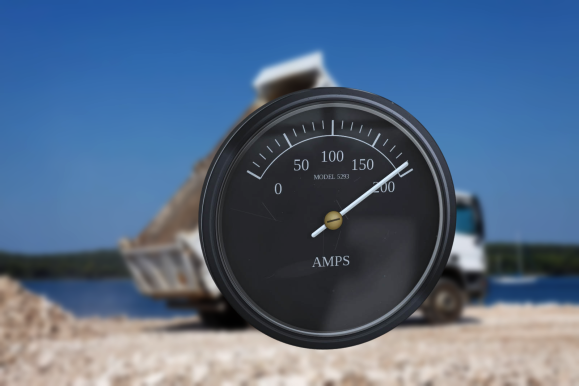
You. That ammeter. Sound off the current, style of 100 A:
190 A
